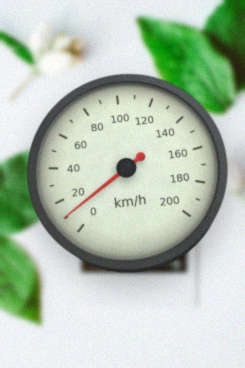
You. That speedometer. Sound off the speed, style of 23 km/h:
10 km/h
